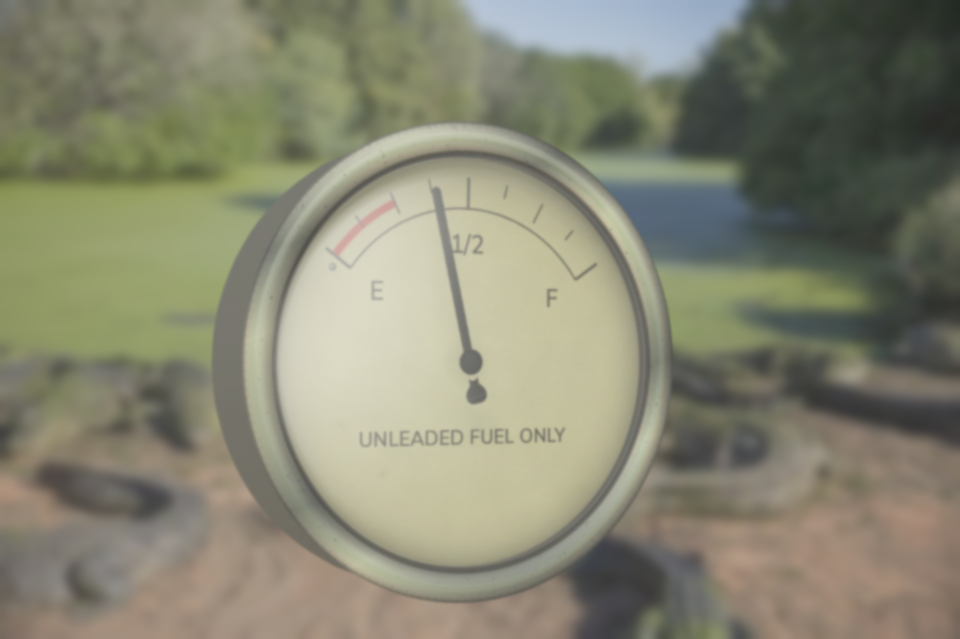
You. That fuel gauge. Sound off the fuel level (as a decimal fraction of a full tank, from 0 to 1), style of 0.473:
0.375
